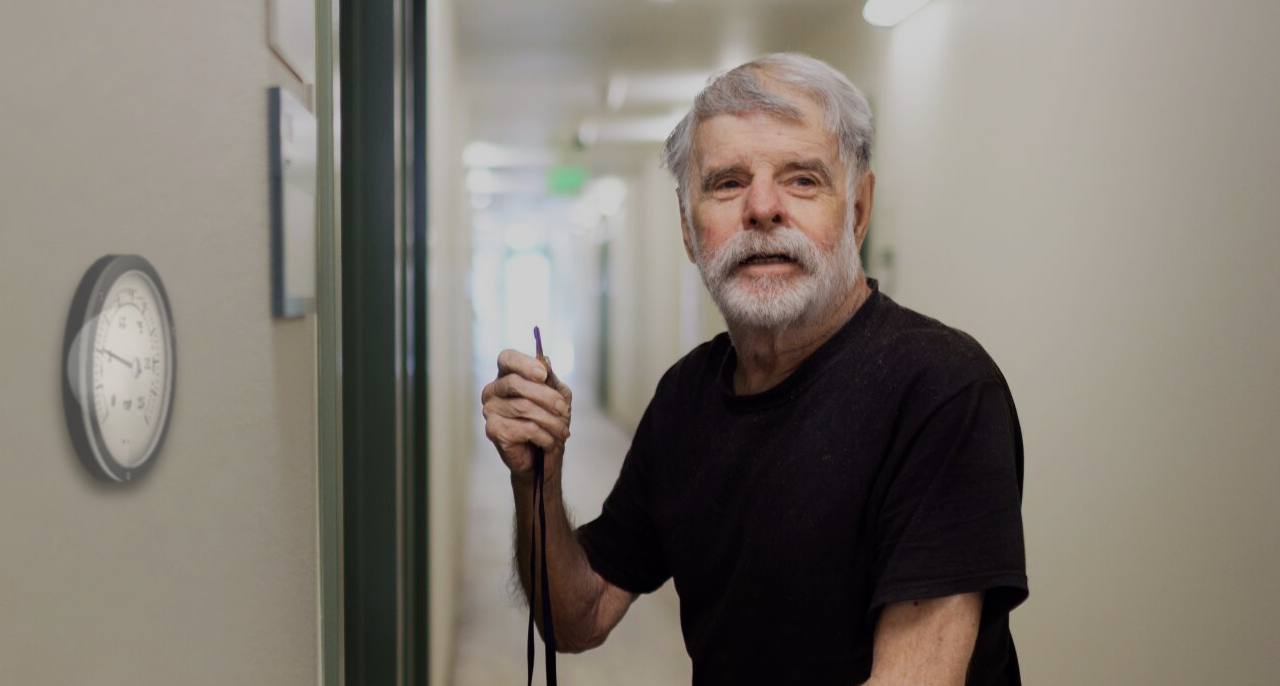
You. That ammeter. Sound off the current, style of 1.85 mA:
5 mA
